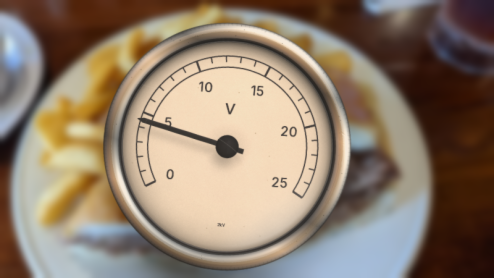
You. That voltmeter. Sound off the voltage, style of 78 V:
4.5 V
